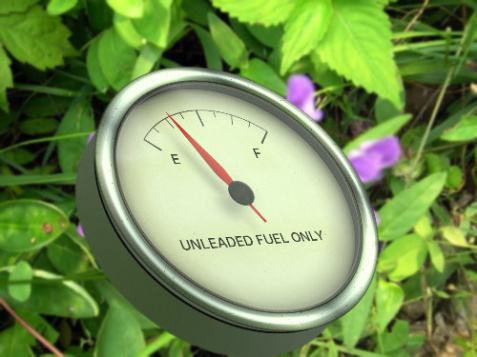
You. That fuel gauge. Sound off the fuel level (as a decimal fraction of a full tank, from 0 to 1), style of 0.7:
0.25
